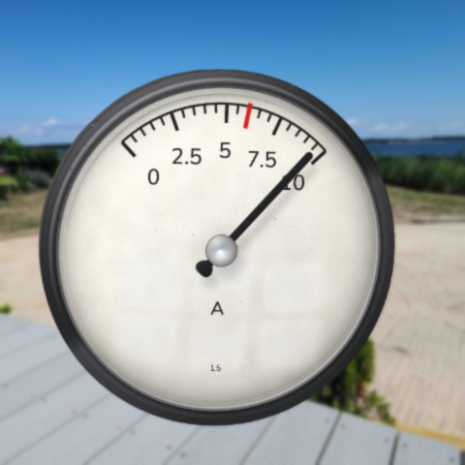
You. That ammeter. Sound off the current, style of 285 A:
9.5 A
